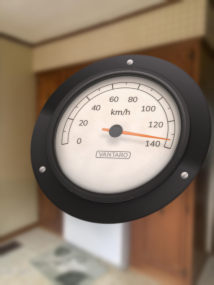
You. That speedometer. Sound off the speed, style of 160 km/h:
135 km/h
